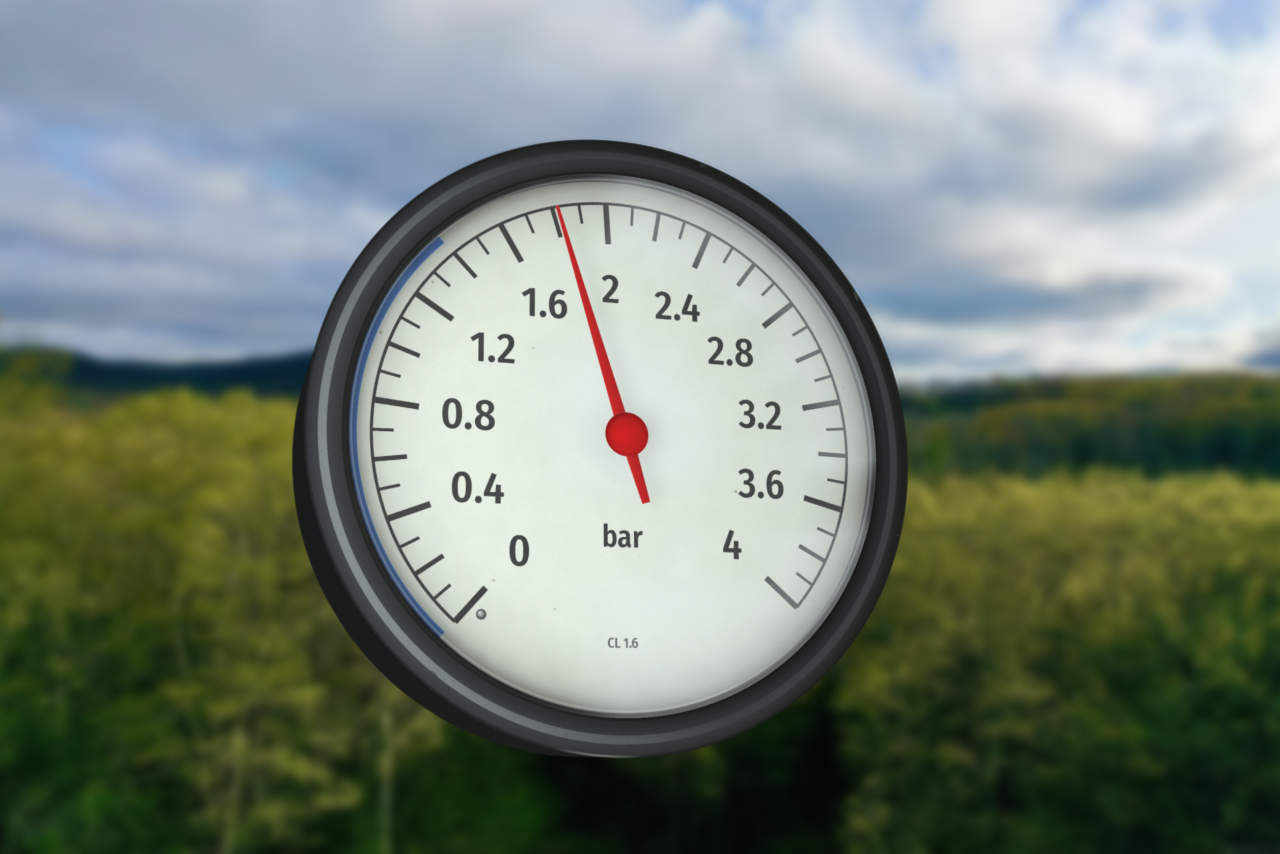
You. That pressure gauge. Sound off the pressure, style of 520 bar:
1.8 bar
